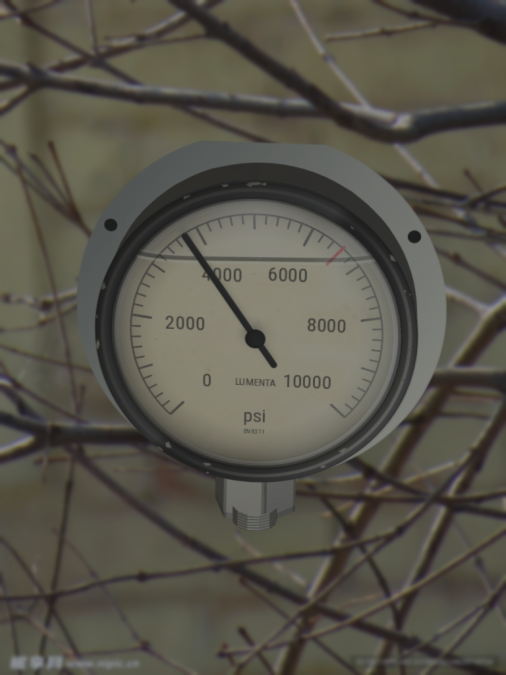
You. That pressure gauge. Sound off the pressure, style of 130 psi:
3800 psi
